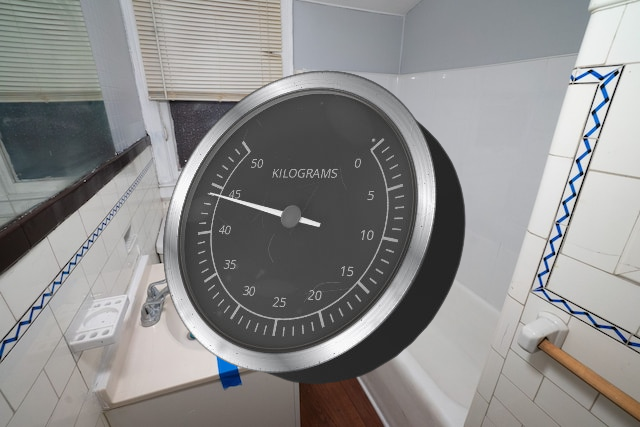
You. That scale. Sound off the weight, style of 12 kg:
44 kg
